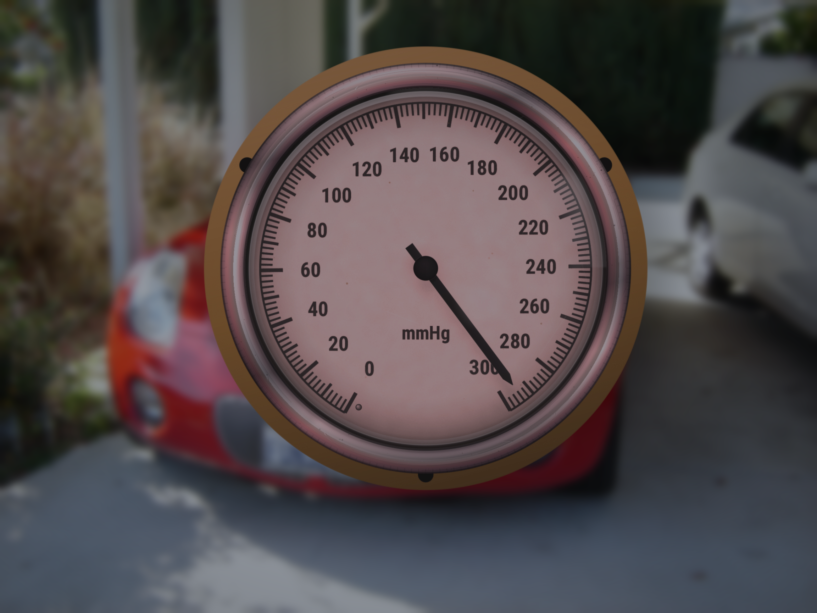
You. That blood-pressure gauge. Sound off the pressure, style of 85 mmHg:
294 mmHg
